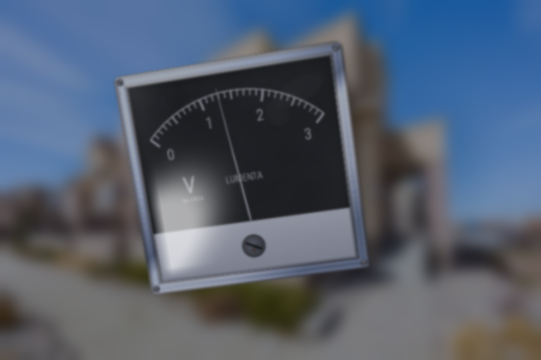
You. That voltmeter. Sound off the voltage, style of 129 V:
1.3 V
